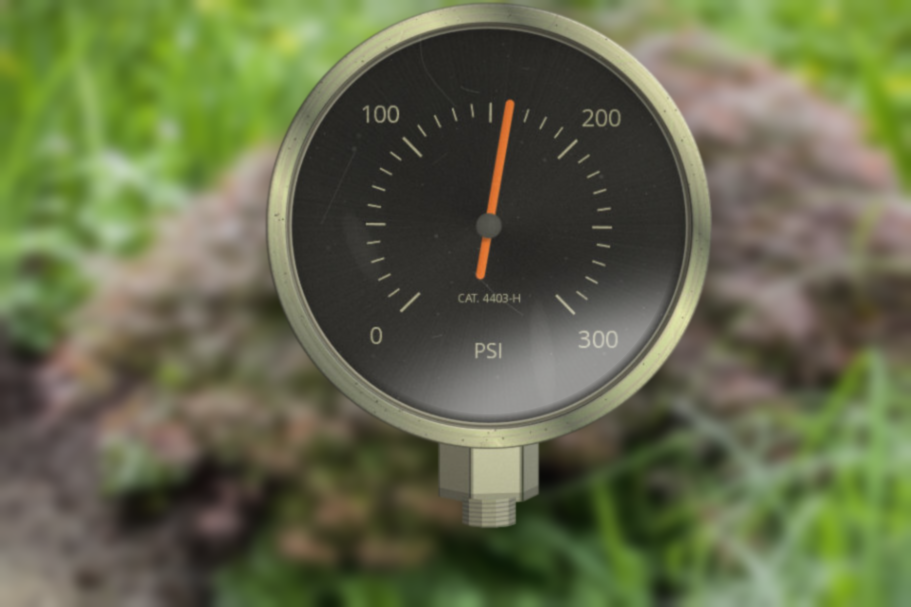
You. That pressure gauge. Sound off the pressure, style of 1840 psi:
160 psi
